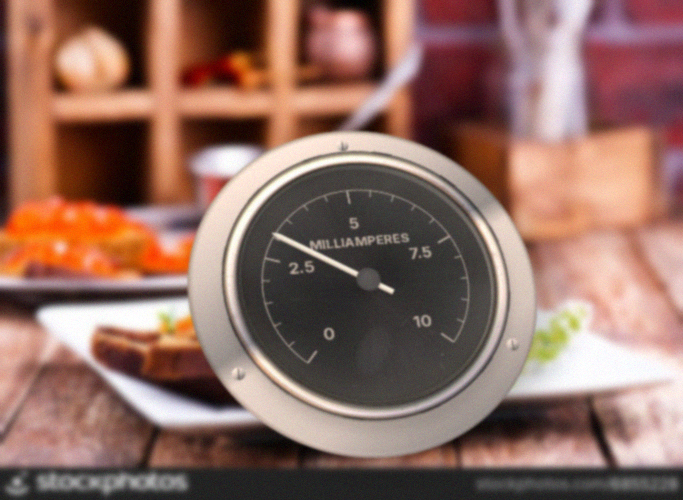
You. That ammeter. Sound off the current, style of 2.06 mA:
3 mA
